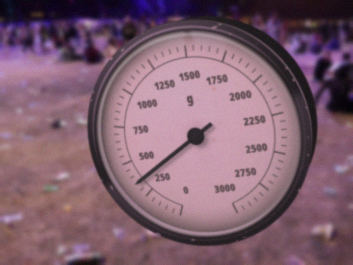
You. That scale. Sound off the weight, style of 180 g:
350 g
